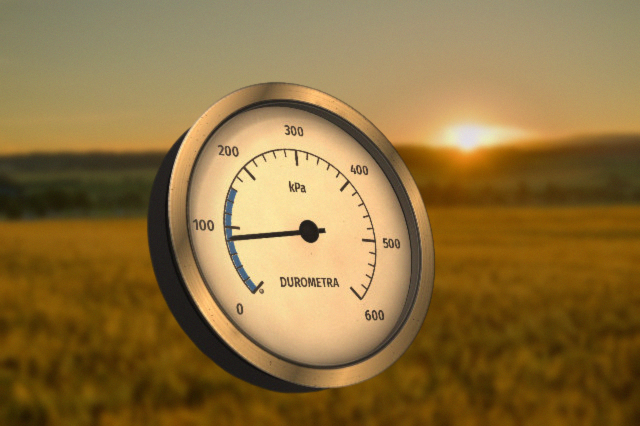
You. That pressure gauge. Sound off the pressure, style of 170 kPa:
80 kPa
